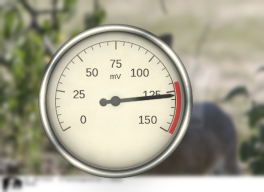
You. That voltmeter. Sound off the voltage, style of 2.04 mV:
127.5 mV
